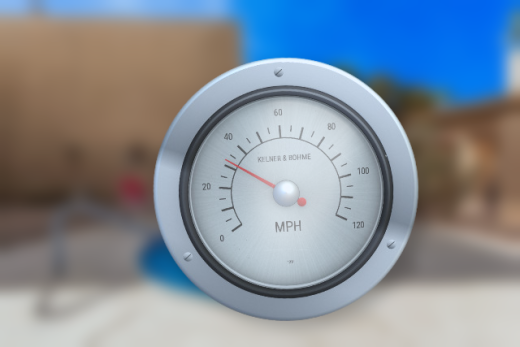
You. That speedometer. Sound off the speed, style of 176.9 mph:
32.5 mph
